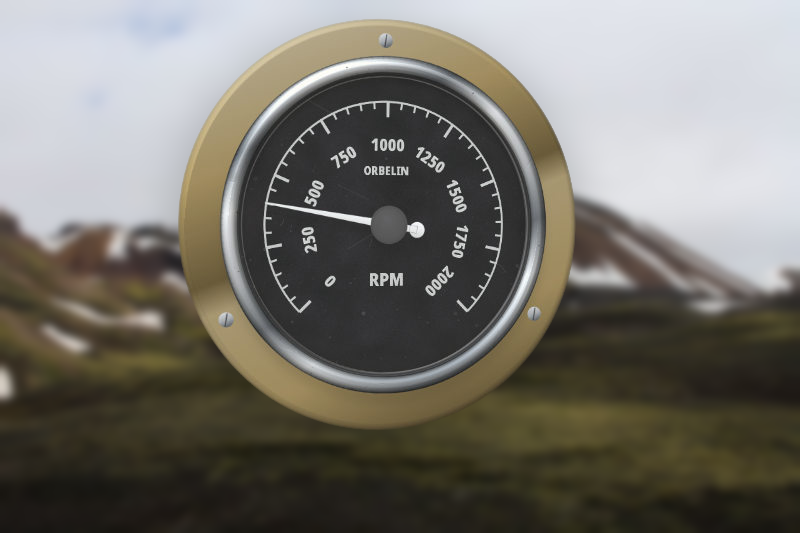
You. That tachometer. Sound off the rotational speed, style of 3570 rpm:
400 rpm
